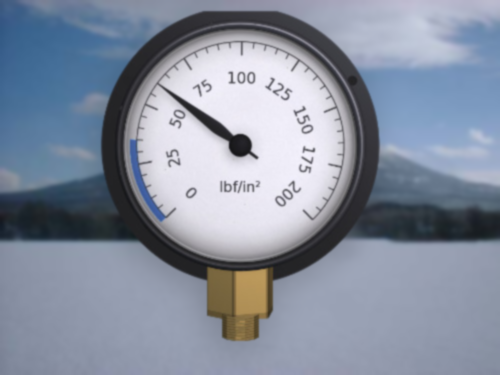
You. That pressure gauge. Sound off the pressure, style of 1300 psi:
60 psi
